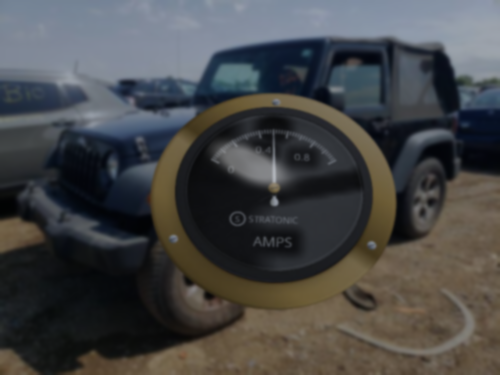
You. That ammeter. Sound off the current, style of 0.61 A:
0.5 A
